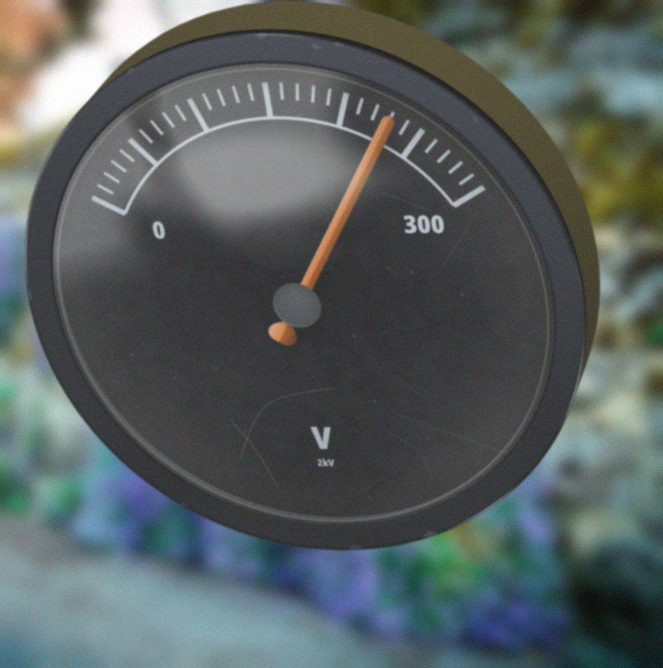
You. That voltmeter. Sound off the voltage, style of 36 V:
230 V
